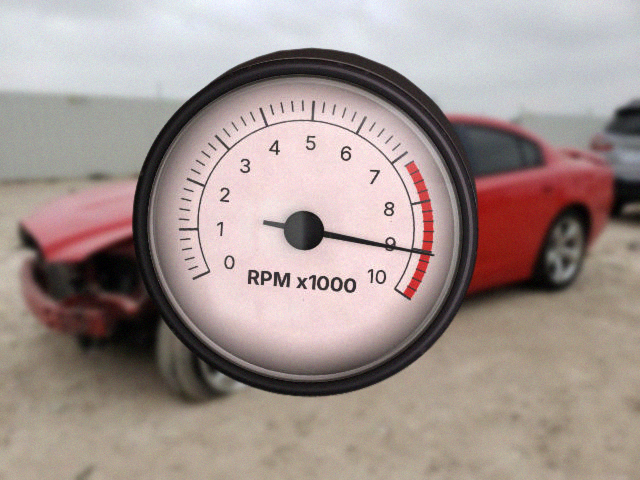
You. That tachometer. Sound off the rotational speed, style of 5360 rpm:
9000 rpm
